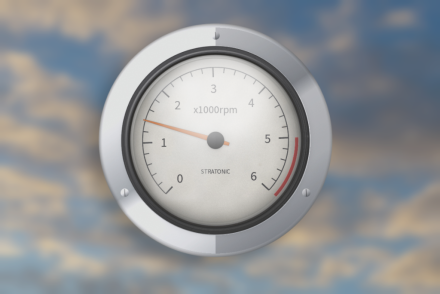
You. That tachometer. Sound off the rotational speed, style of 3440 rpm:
1400 rpm
